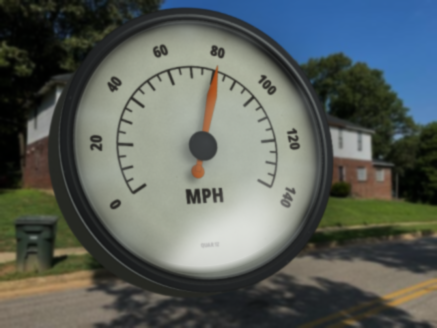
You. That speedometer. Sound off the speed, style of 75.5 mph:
80 mph
